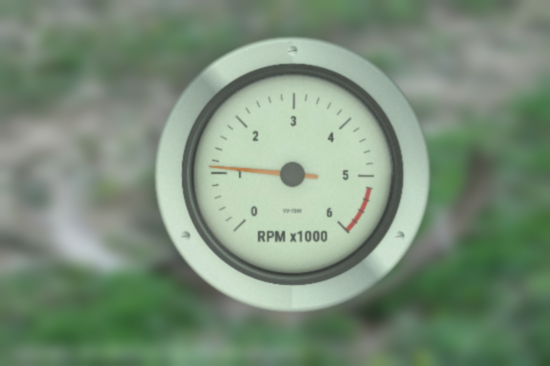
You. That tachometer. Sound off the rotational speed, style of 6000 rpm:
1100 rpm
